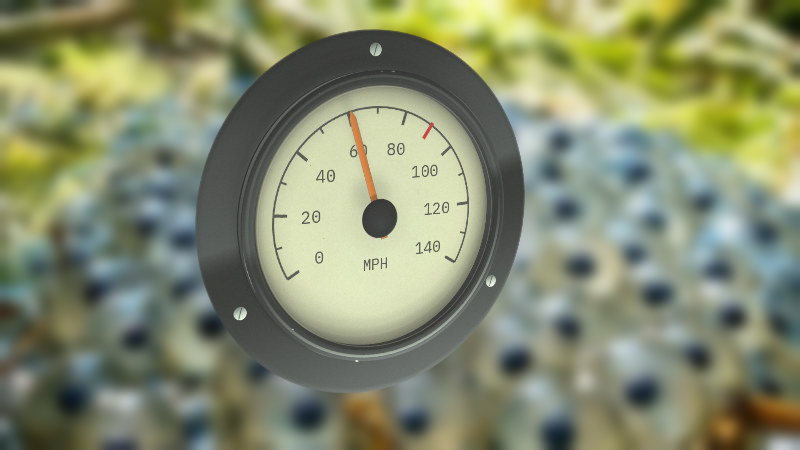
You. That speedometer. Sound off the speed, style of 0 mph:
60 mph
